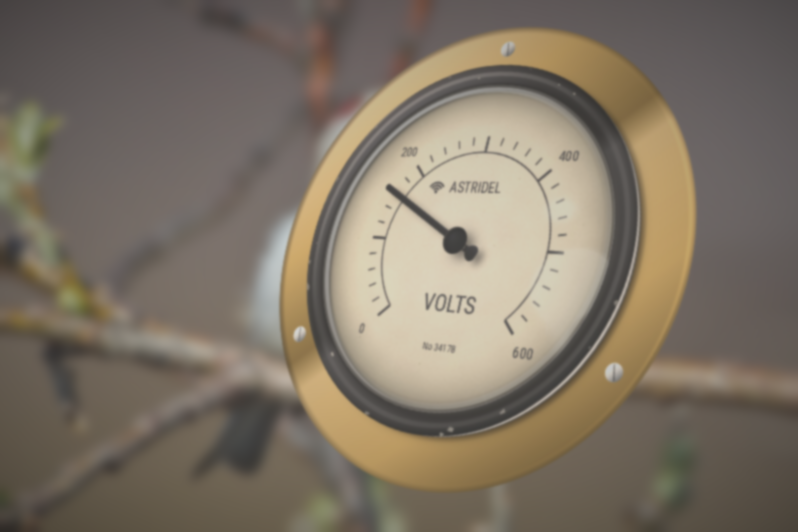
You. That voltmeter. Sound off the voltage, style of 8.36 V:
160 V
